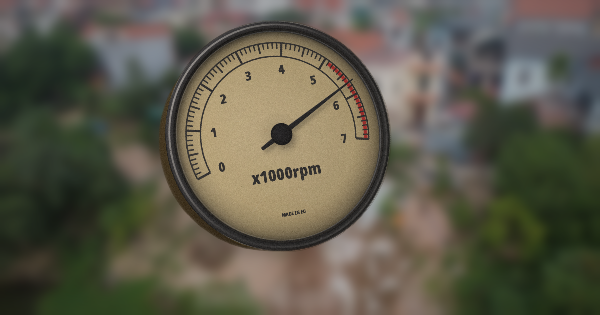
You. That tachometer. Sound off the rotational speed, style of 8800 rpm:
5700 rpm
